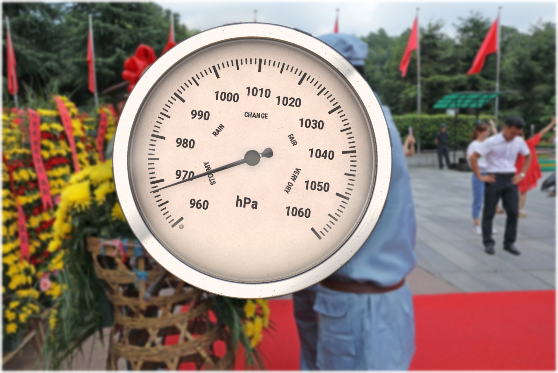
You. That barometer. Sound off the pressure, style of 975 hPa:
968 hPa
